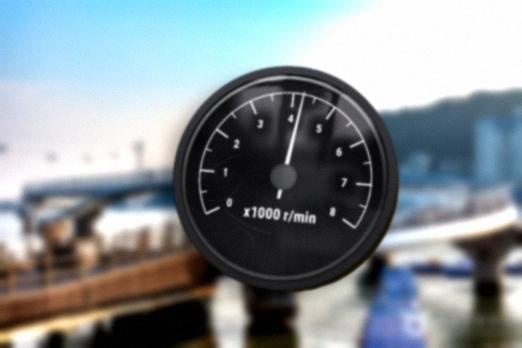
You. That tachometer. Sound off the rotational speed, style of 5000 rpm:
4250 rpm
